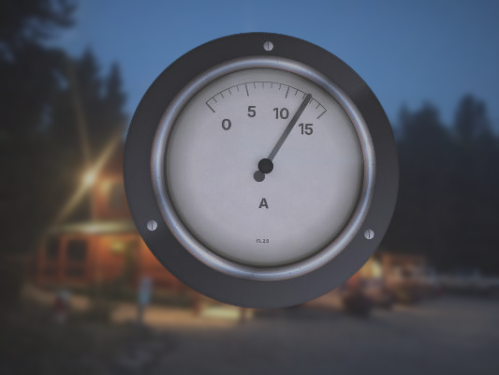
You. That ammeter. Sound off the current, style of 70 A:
12.5 A
